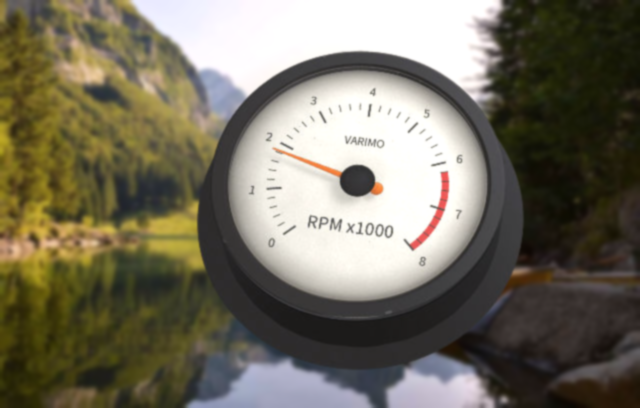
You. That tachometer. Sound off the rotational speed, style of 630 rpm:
1800 rpm
